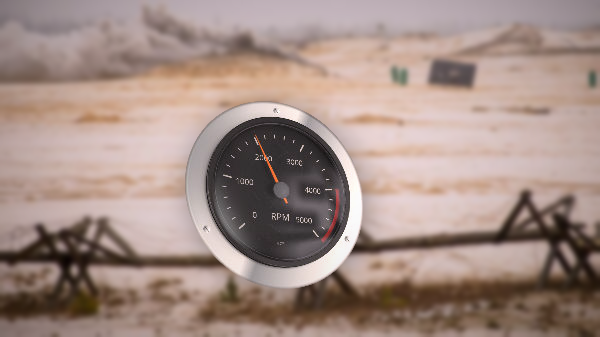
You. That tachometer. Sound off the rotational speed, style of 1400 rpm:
2000 rpm
